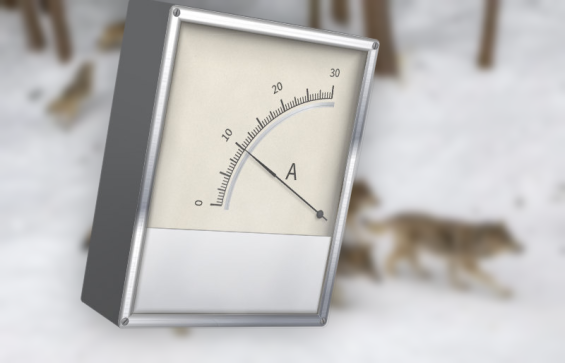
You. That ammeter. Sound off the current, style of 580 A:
10 A
